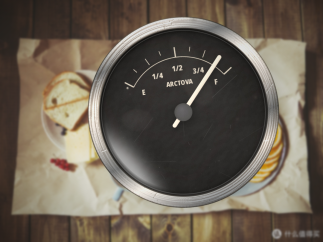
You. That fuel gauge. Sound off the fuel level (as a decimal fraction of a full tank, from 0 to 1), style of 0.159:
0.875
